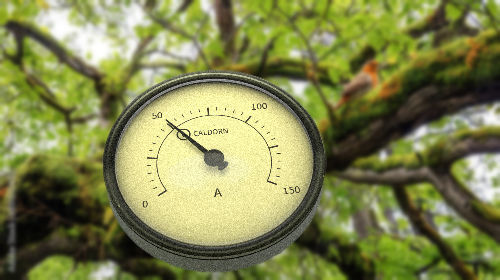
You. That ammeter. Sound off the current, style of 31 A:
50 A
